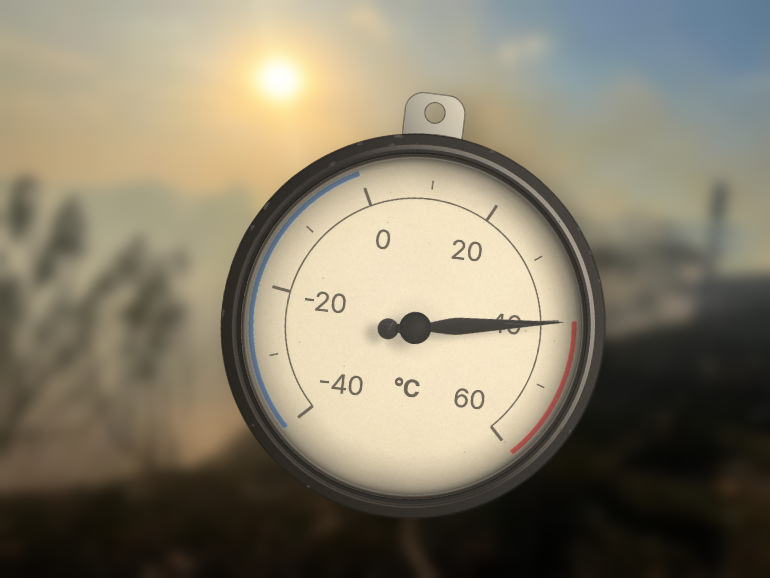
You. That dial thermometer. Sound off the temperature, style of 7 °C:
40 °C
